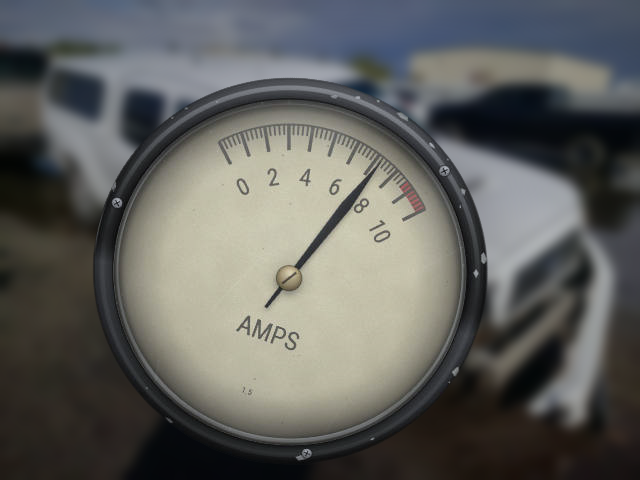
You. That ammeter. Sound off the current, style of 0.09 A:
7.2 A
